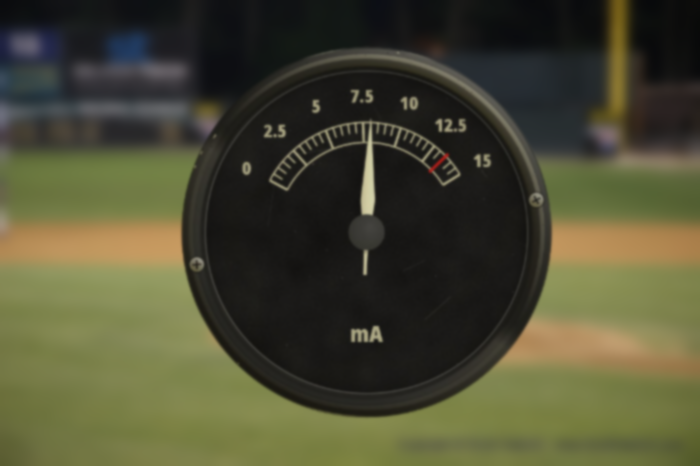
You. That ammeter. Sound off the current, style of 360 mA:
8 mA
